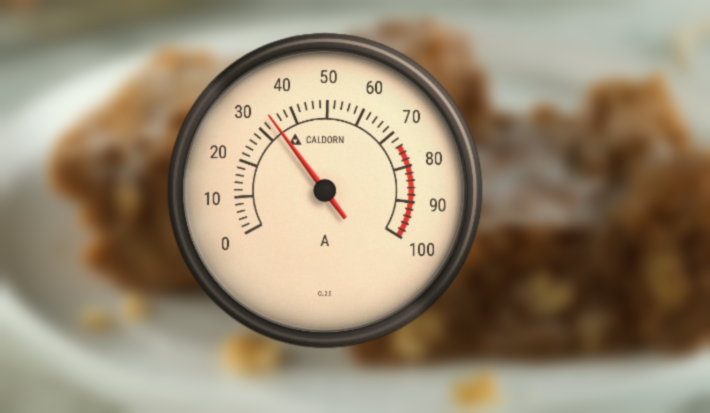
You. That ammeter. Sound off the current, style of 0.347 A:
34 A
